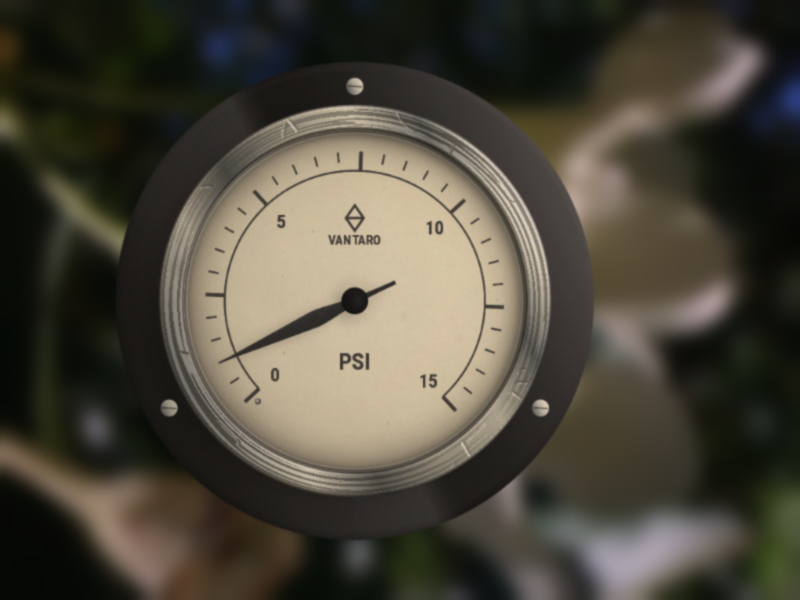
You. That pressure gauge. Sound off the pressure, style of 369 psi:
1 psi
